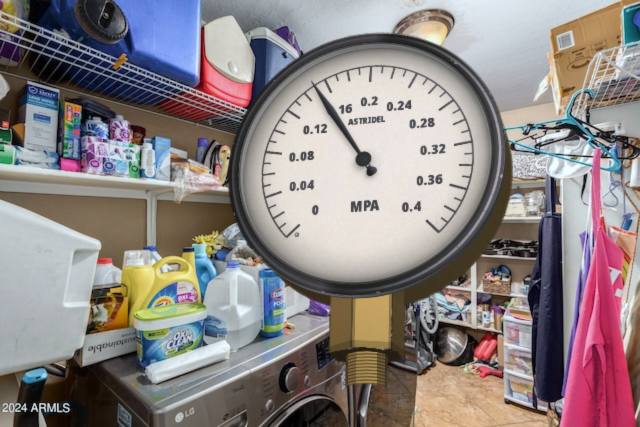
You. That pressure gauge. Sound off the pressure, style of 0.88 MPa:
0.15 MPa
